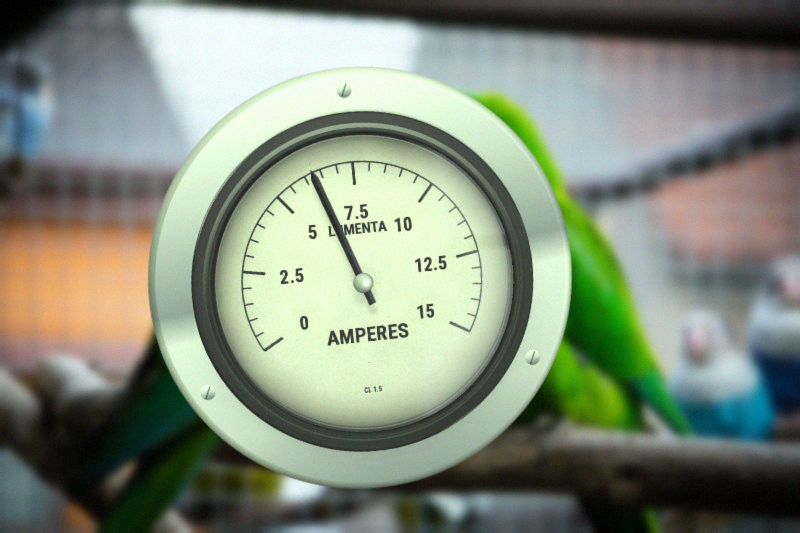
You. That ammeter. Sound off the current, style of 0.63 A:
6.25 A
